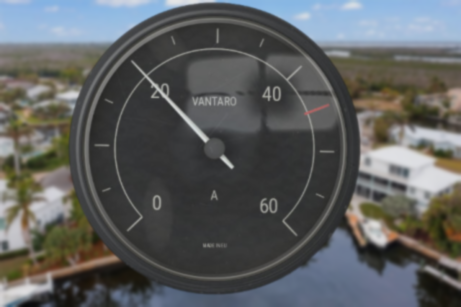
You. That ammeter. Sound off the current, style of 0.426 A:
20 A
